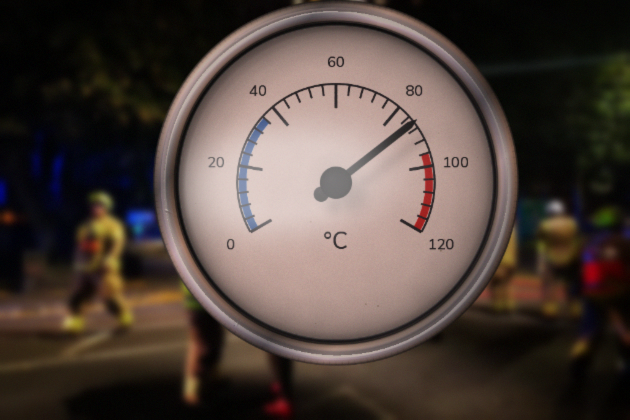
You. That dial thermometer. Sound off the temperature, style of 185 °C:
86 °C
